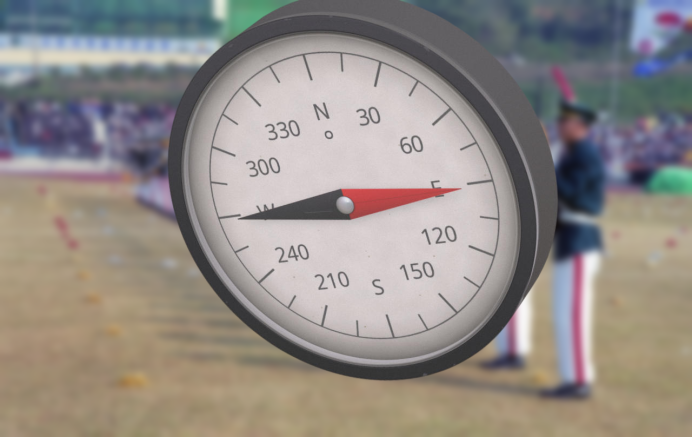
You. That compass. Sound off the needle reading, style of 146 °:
90 °
